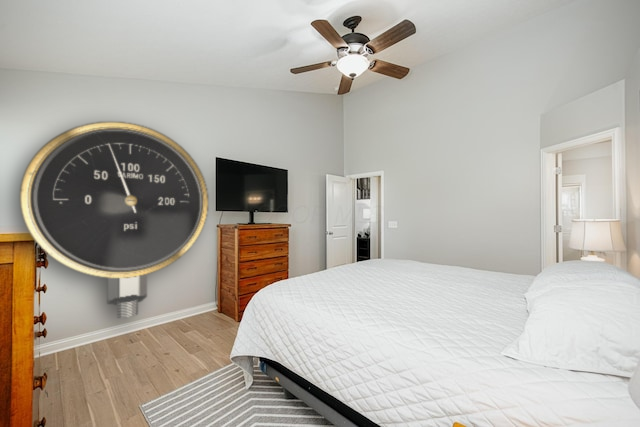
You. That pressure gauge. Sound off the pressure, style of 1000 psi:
80 psi
